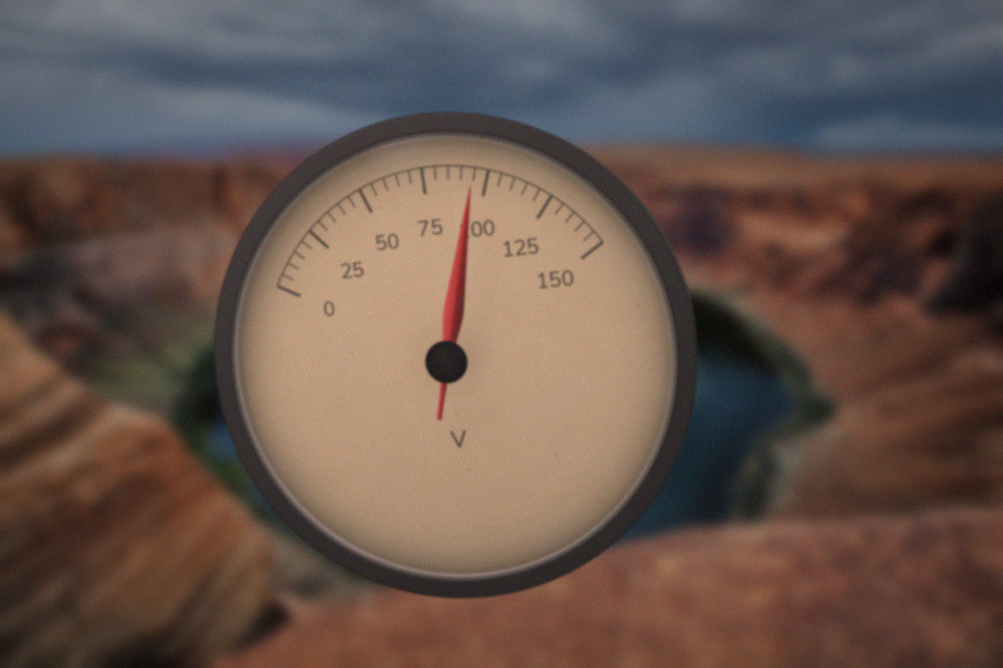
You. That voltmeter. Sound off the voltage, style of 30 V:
95 V
